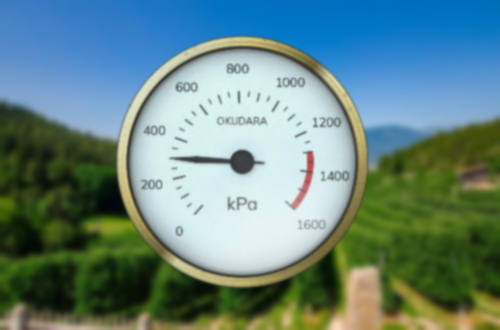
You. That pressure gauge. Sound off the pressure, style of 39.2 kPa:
300 kPa
